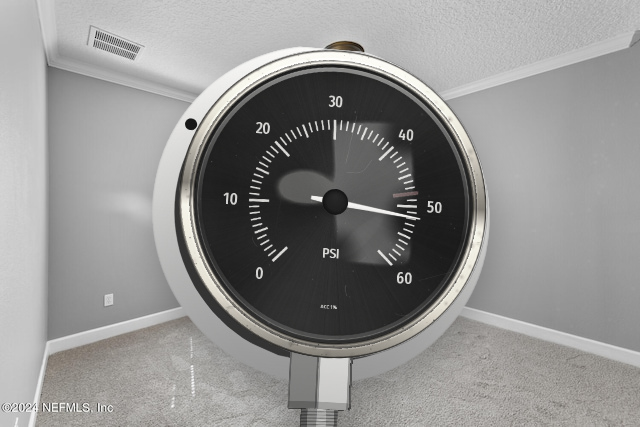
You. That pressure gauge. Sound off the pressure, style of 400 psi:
52 psi
